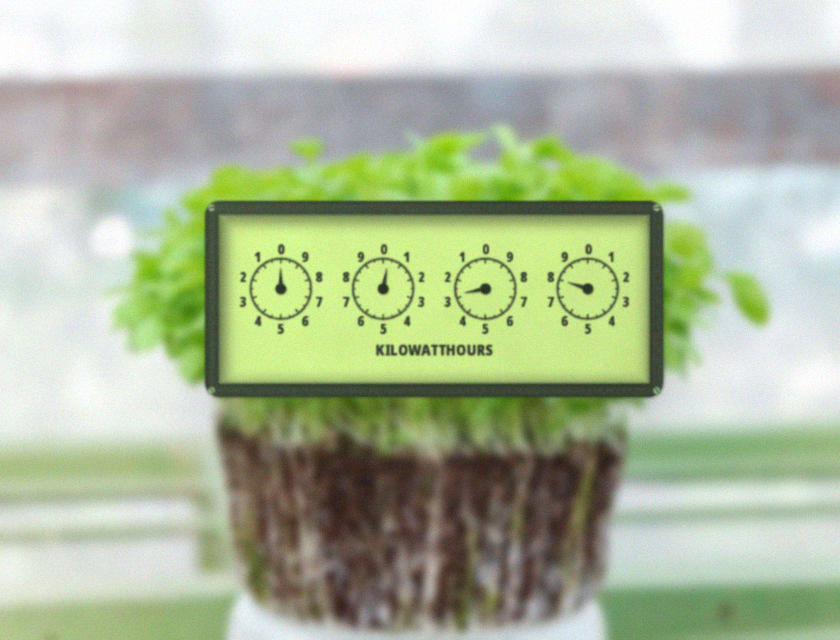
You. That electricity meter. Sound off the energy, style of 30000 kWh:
28 kWh
